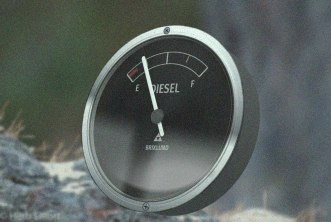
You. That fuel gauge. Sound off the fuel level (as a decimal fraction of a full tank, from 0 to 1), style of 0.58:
0.25
